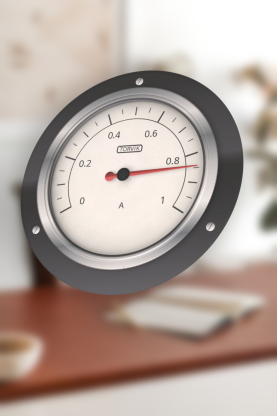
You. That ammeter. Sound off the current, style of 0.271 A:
0.85 A
